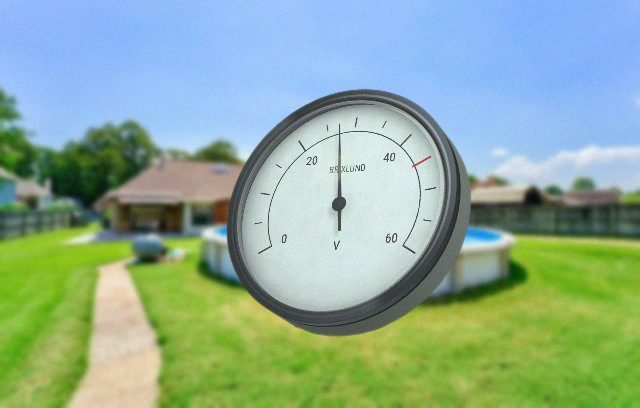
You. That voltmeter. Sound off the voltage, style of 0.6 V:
27.5 V
